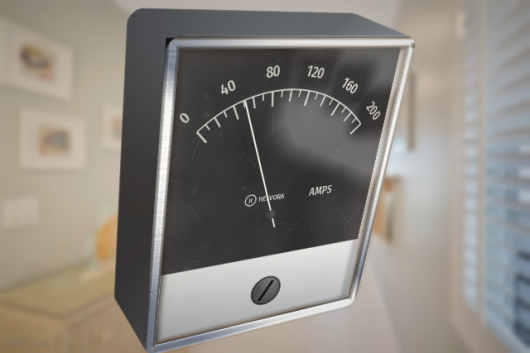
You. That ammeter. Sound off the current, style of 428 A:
50 A
